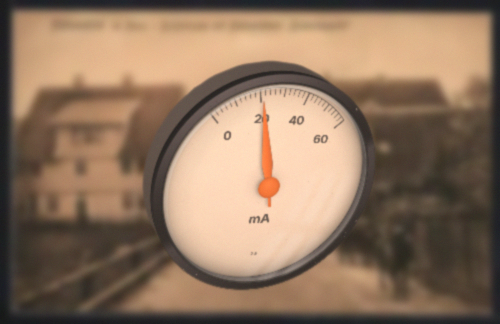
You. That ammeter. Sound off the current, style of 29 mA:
20 mA
